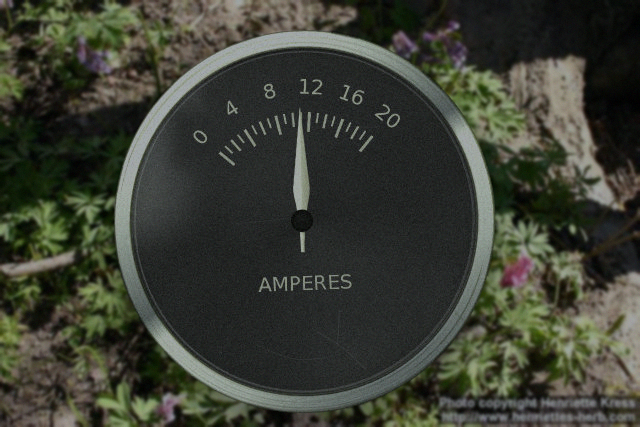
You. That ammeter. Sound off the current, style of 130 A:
11 A
